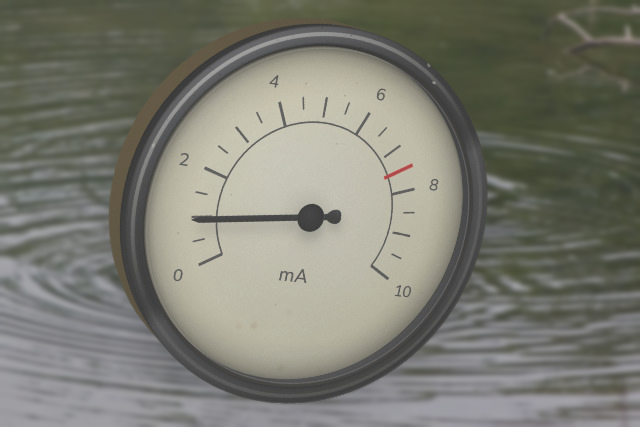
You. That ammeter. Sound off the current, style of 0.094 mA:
1 mA
